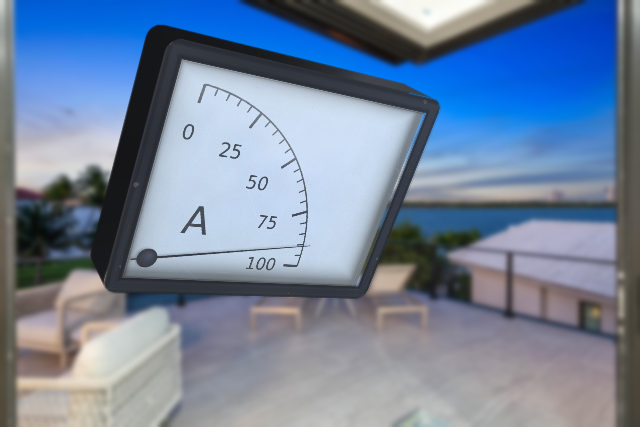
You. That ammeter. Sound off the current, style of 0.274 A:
90 A
